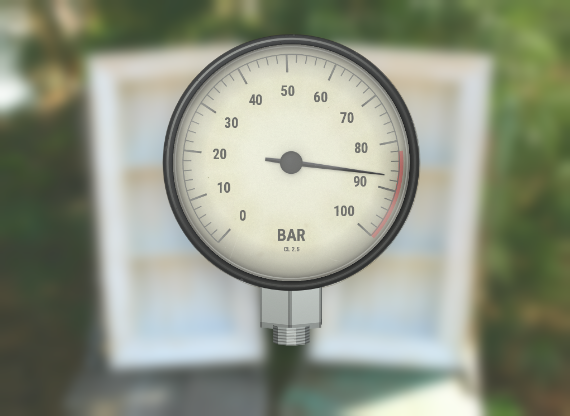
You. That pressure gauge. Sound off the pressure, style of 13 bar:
87 bar
